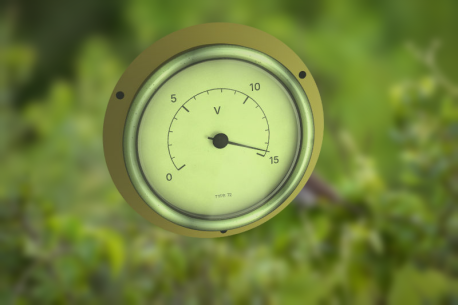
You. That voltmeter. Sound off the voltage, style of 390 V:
14.5 V
